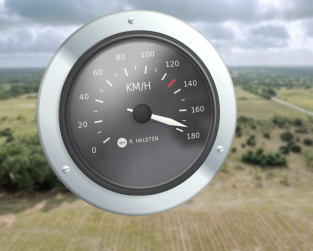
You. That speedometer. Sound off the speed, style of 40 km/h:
175 km/h
